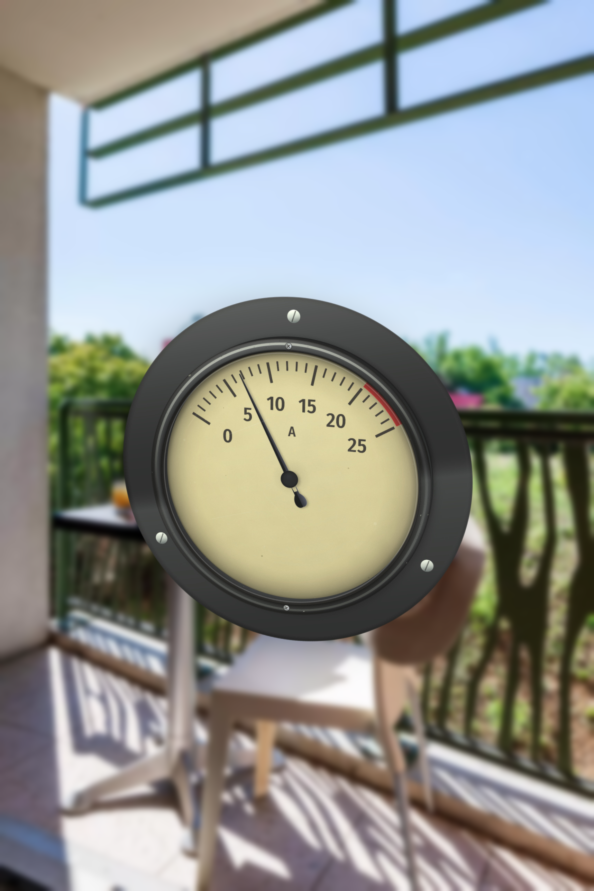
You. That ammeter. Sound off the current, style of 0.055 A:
7 A
